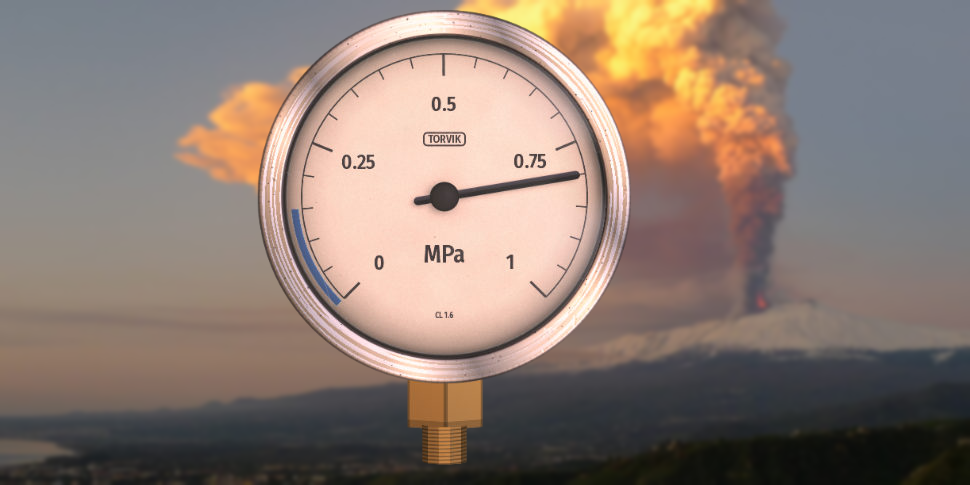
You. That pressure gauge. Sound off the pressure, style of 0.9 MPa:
0.8 MPa
